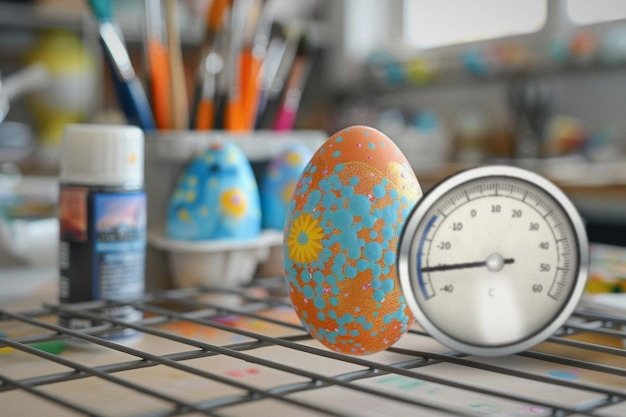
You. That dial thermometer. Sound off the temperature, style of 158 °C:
-30 °C
